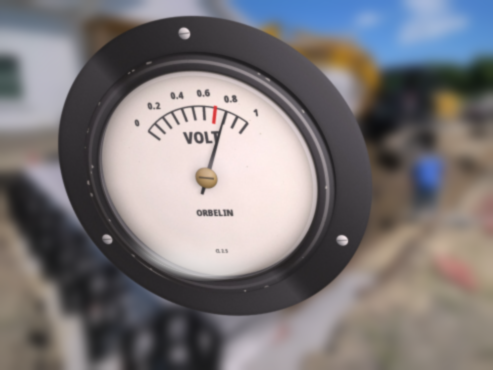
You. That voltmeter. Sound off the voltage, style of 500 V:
0.8 V
